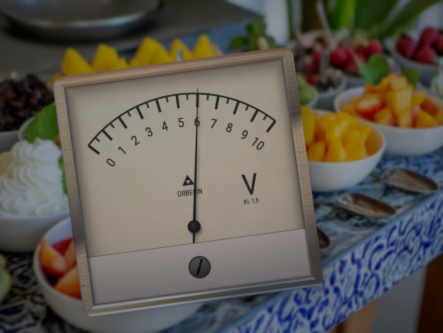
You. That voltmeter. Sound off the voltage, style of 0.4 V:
6 V
